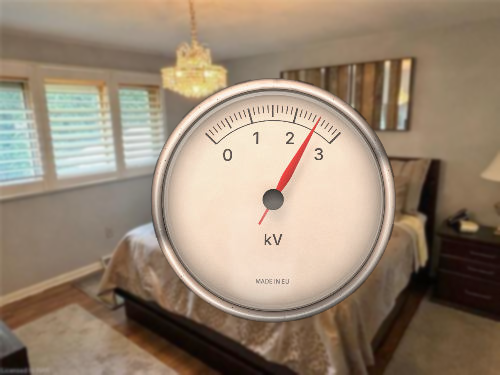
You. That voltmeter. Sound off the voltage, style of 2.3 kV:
2.5 kV
